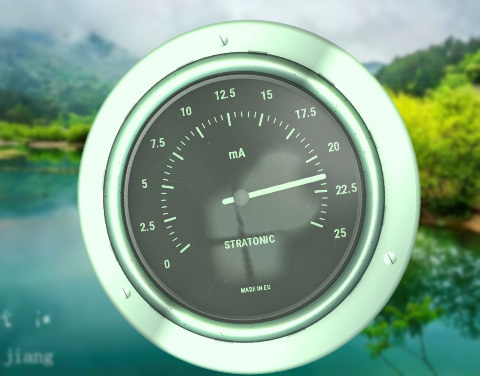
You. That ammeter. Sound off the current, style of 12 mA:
21.5 mA
